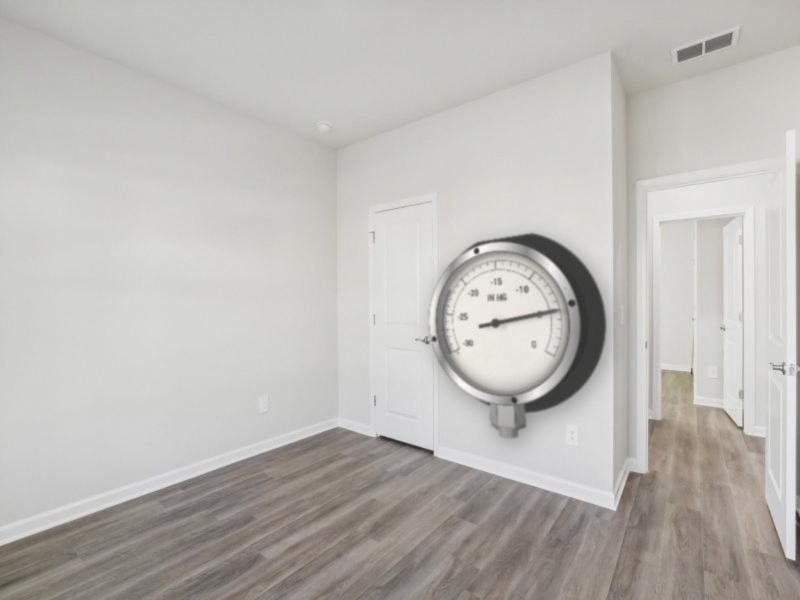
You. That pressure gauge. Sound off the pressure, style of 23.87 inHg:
-5 inHg
